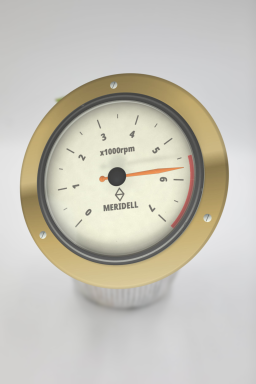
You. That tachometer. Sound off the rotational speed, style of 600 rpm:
5750 rpm
